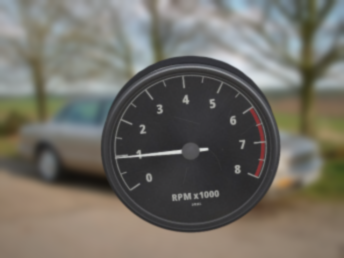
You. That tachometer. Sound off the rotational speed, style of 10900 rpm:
1000 rpm
